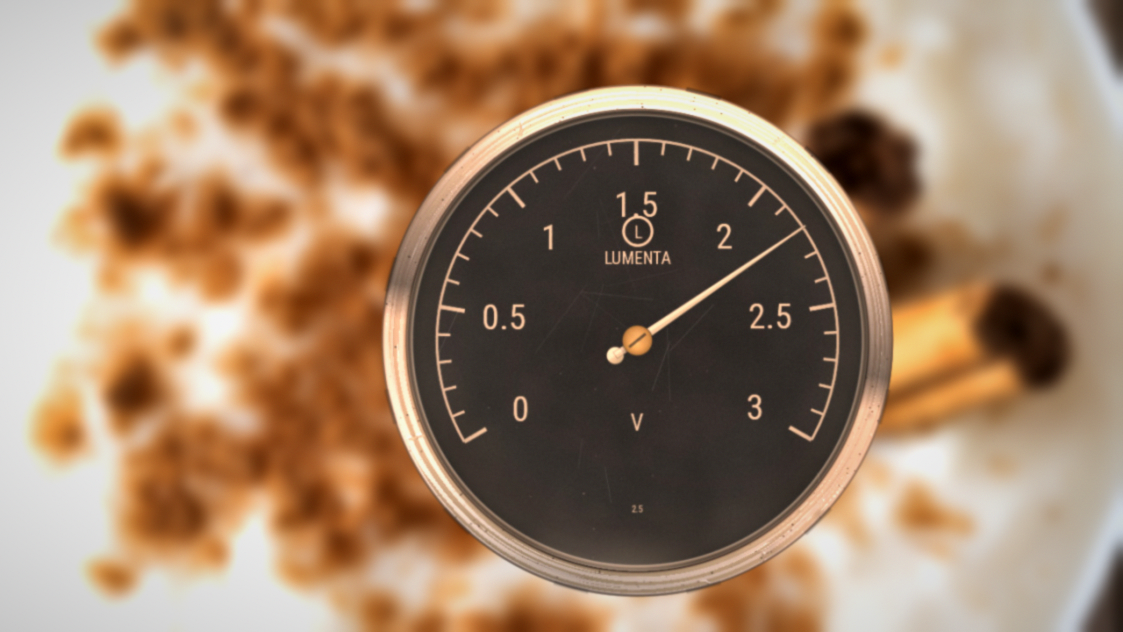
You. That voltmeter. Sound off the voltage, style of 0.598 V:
2.2 V
